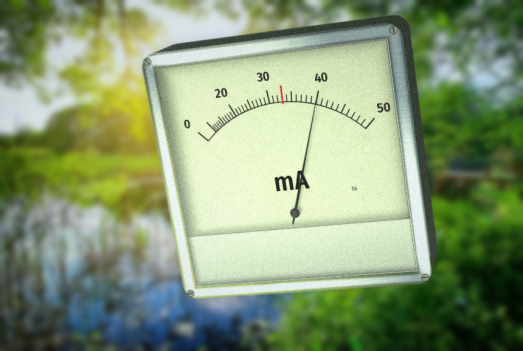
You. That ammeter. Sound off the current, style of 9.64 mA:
40 mA
